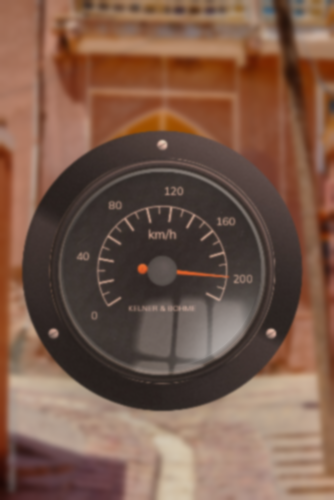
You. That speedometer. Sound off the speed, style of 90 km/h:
200 km/h
